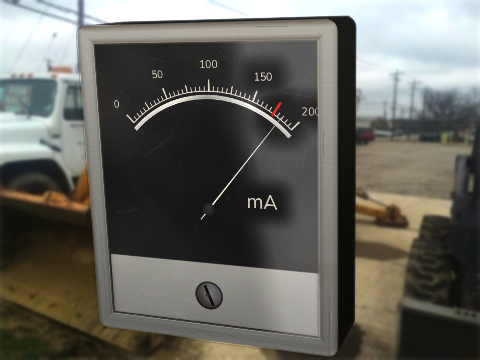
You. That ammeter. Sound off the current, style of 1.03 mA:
185 mA
